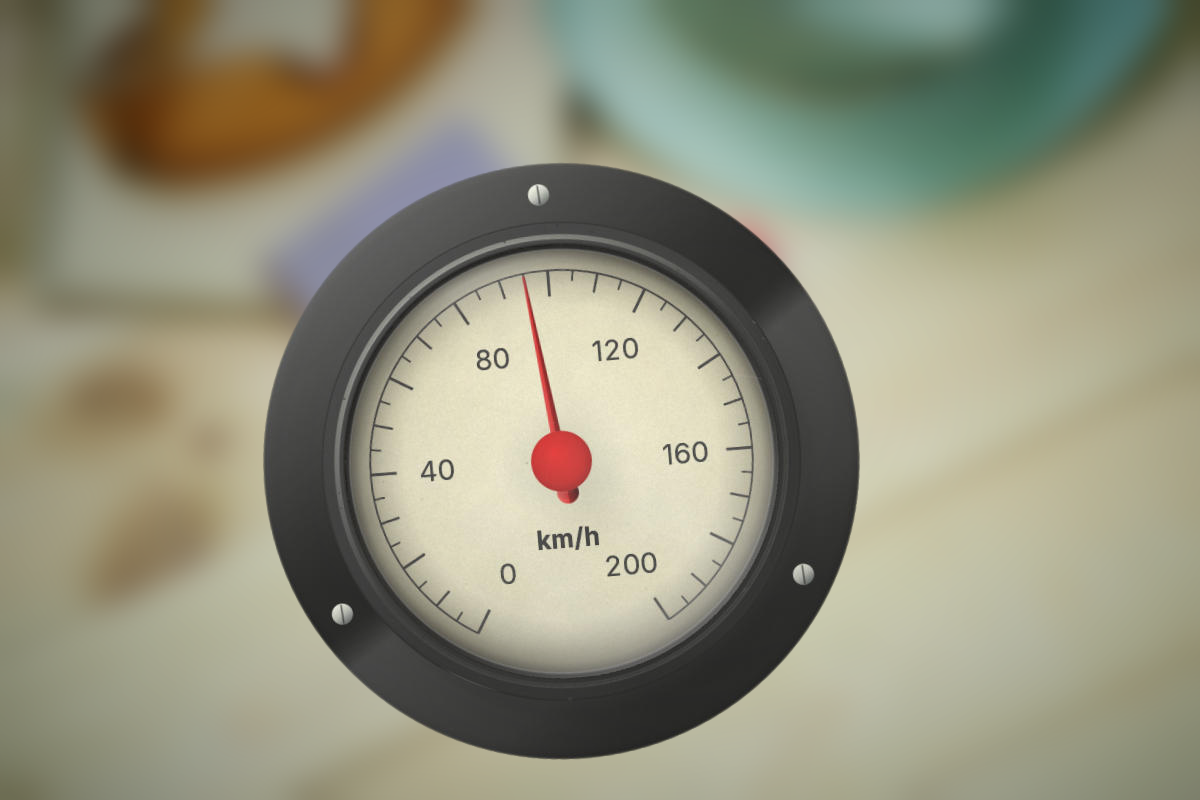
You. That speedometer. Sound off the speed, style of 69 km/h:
95 km/h
